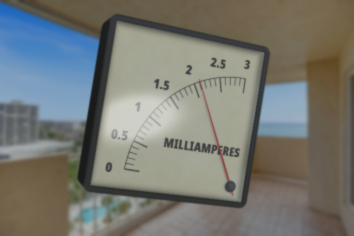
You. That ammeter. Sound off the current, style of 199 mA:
2.1 mA
